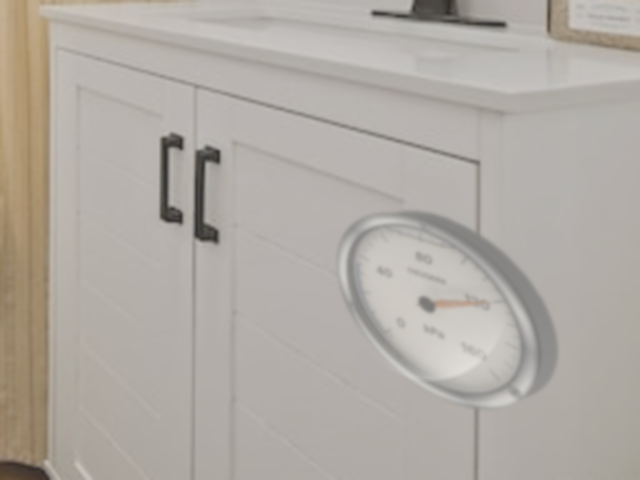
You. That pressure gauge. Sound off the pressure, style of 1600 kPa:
120 kPa
